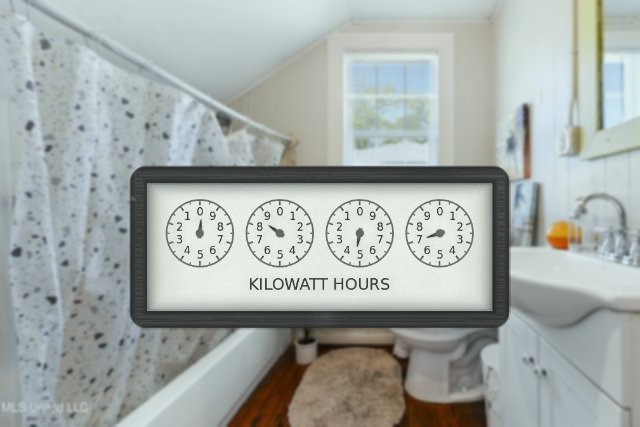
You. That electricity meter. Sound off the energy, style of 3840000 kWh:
9847 kWh
